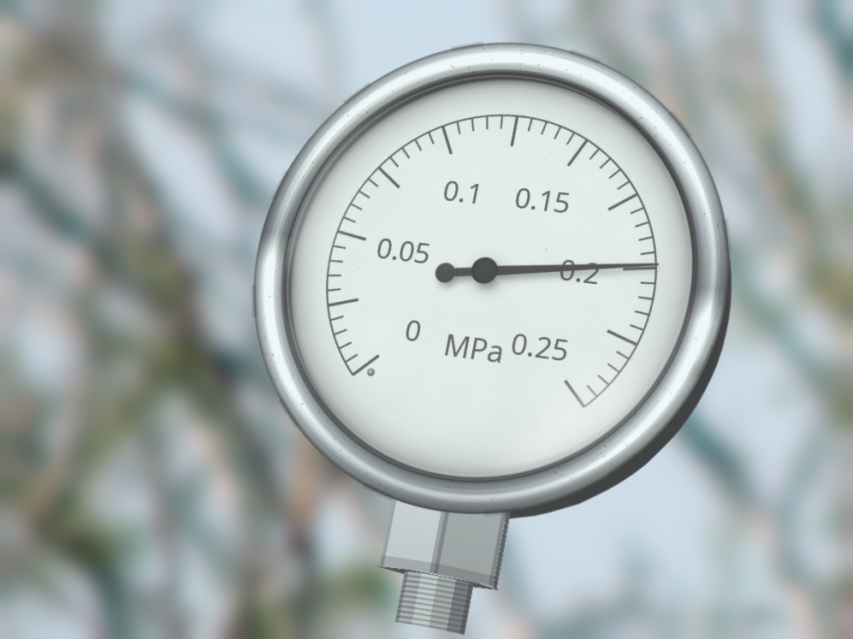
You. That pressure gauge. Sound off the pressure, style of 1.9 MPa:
0.2 MPa
